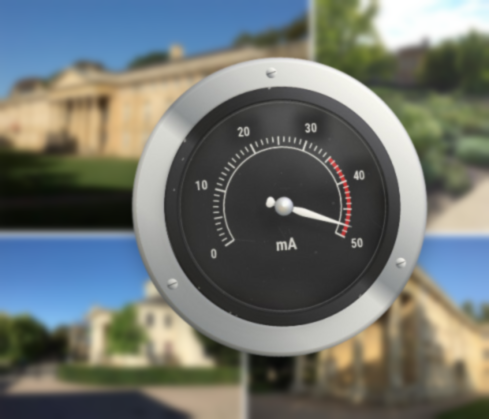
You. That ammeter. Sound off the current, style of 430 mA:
48 mA
